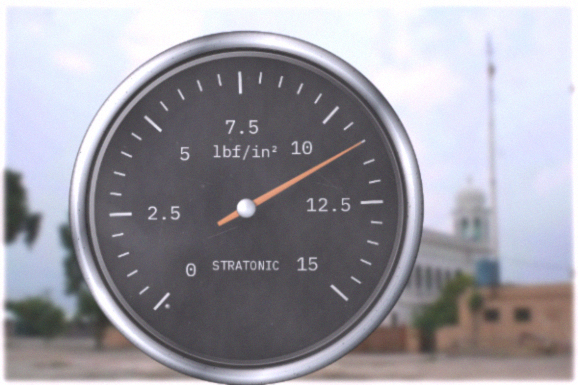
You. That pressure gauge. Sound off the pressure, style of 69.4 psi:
11 psi
